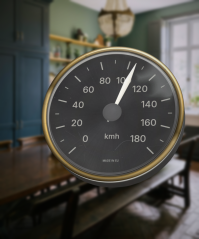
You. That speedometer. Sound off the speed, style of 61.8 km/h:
105 km/h
